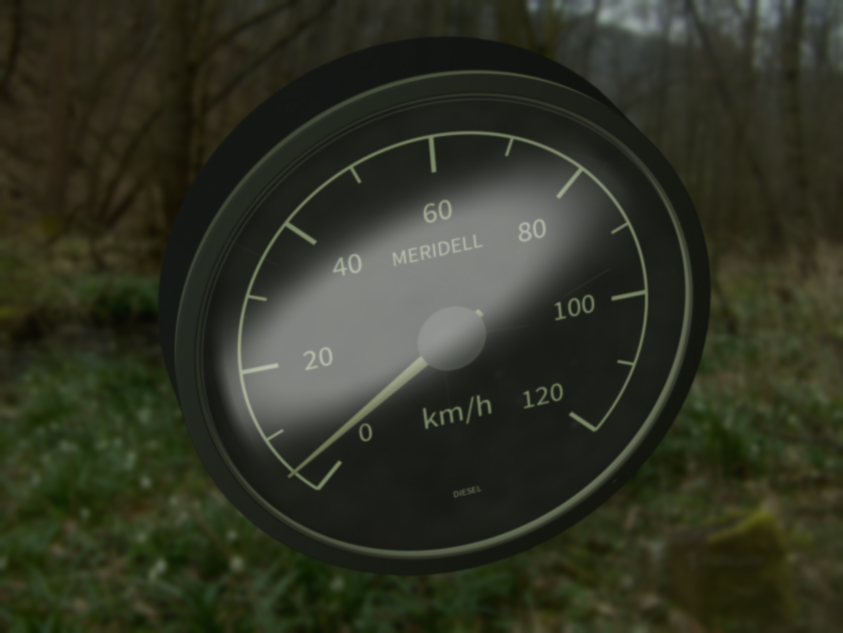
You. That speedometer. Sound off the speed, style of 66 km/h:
5 km/h
